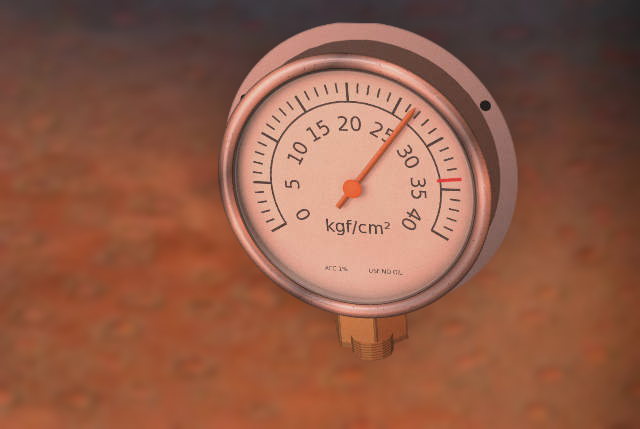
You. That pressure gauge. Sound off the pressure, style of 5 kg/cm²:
26.5 kg/cm²
